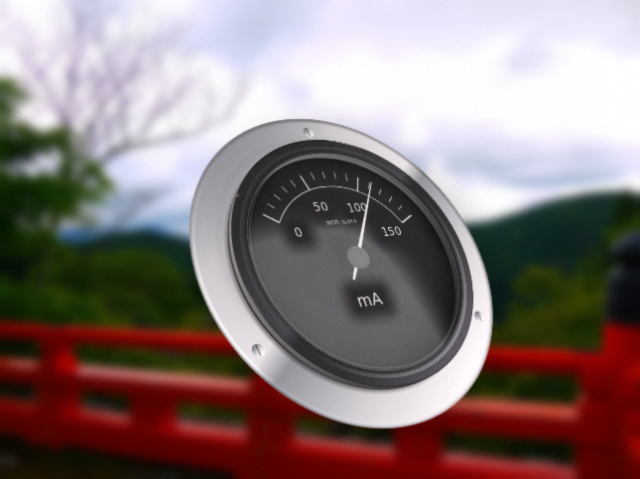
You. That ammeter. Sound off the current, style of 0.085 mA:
110 mA
